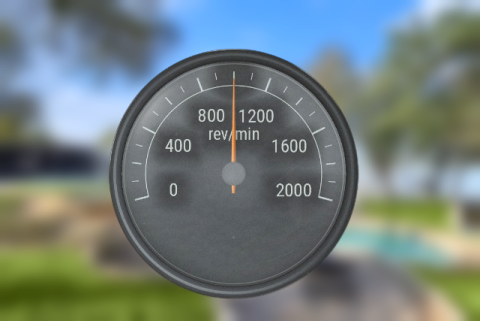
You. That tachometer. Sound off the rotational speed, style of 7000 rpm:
1000 rpm
